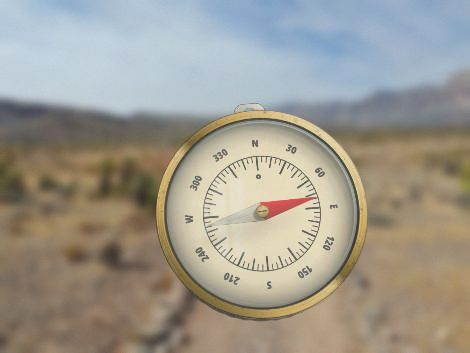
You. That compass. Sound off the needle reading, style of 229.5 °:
80 °
